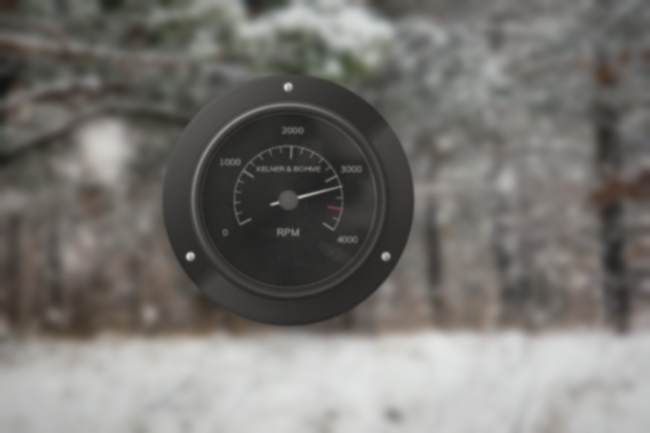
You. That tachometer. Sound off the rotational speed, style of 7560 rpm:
3200 rpm
